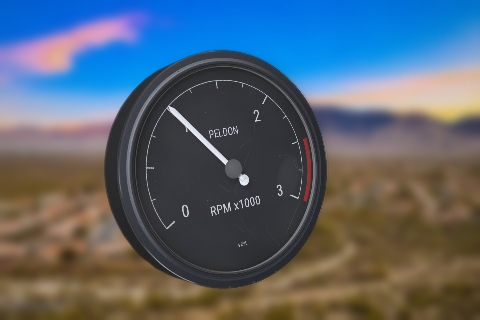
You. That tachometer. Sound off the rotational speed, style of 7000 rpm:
1000 rpm
